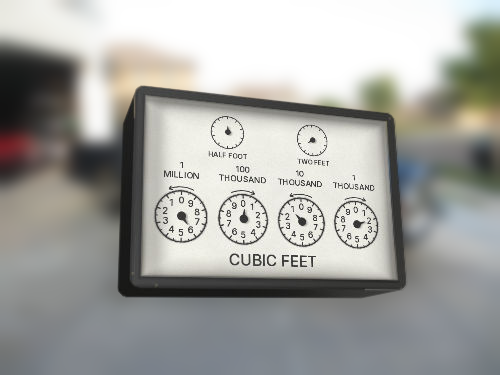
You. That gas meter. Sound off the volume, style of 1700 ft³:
601200 ft³
